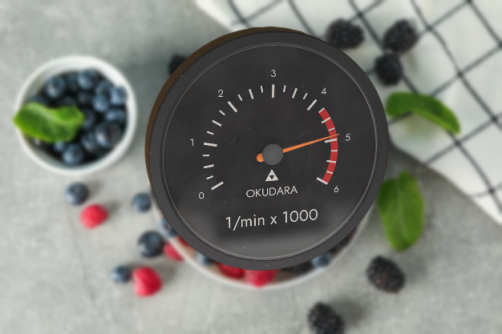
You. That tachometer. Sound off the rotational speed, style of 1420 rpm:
4875 rpm
